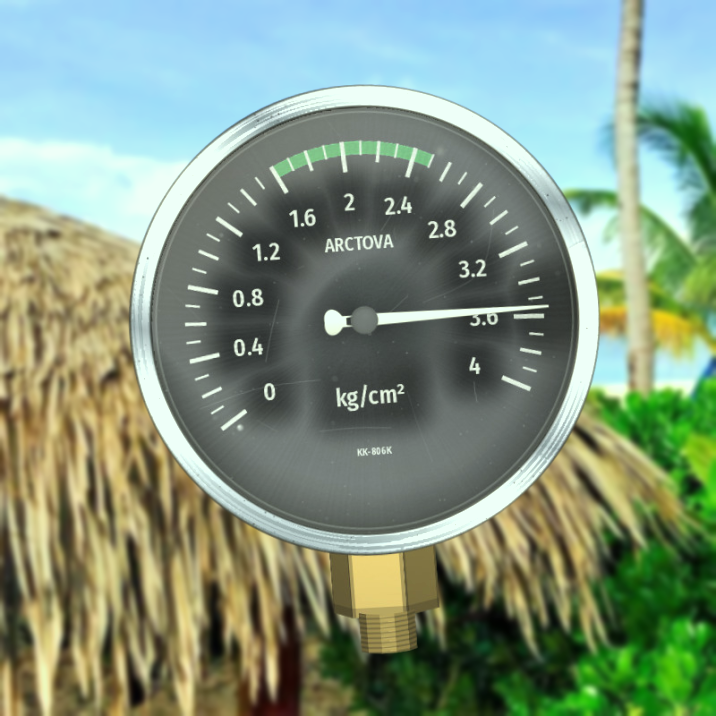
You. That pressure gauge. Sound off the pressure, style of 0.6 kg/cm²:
3.55 kg/cm²
